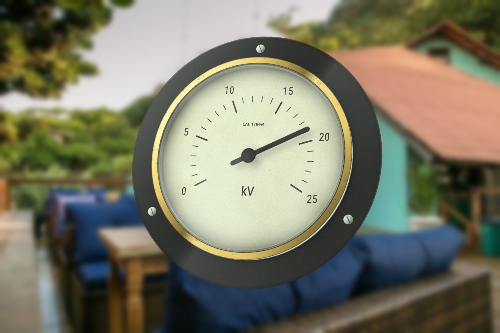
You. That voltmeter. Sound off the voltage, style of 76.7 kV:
19 kV
